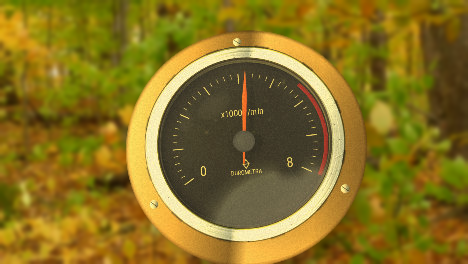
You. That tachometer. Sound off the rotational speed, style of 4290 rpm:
4200 rpm
